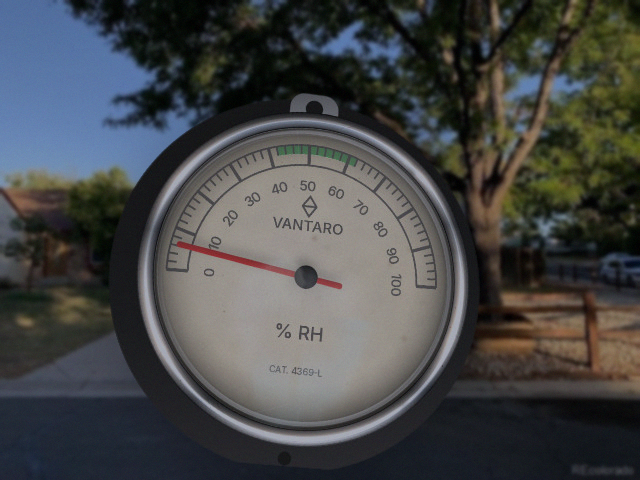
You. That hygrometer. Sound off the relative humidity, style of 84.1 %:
6 %
